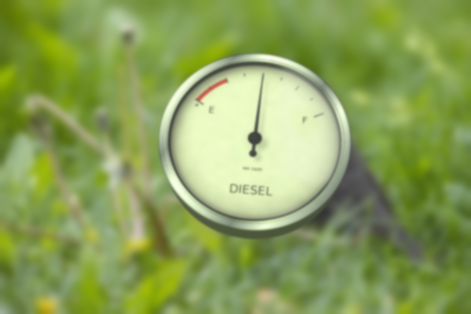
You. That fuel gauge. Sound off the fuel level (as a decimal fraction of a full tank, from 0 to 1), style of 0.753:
0.5
